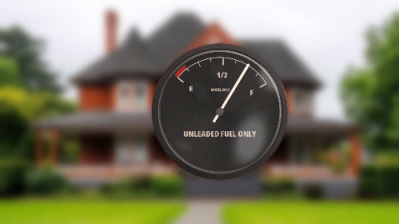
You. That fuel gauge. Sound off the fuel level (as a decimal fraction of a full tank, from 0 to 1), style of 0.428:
0.75
